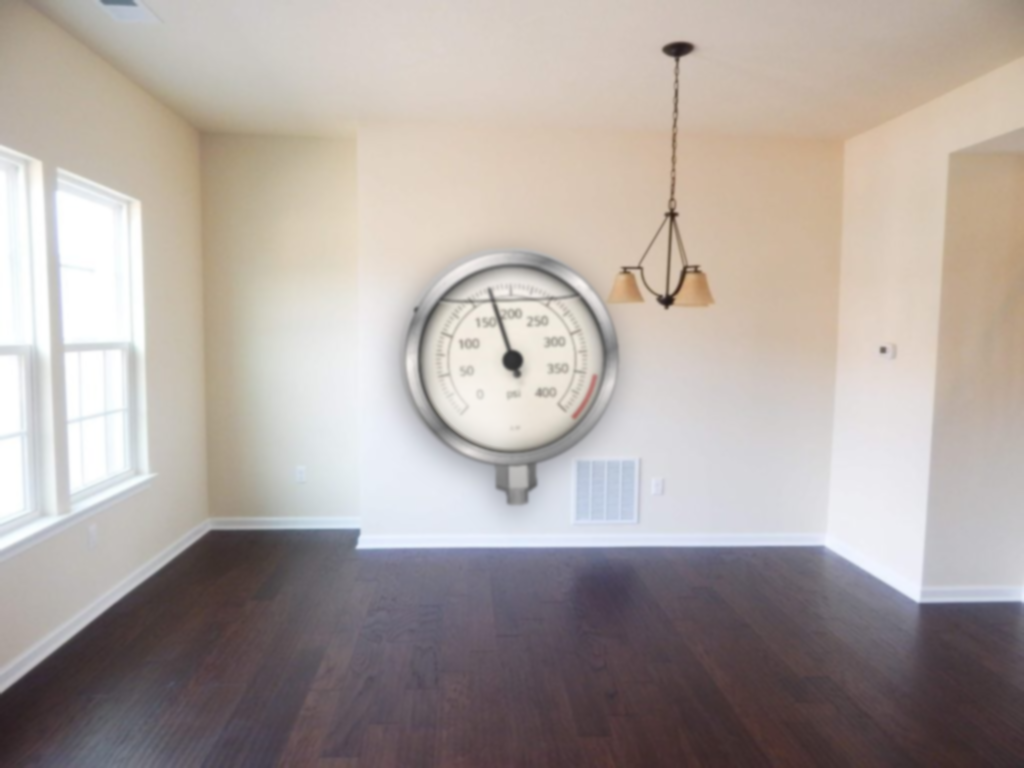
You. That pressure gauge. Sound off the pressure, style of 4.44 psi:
175 psi
